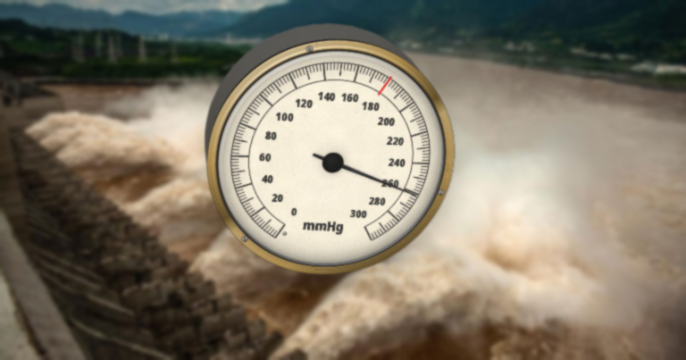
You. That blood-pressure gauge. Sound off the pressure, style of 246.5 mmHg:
260 mmHg
